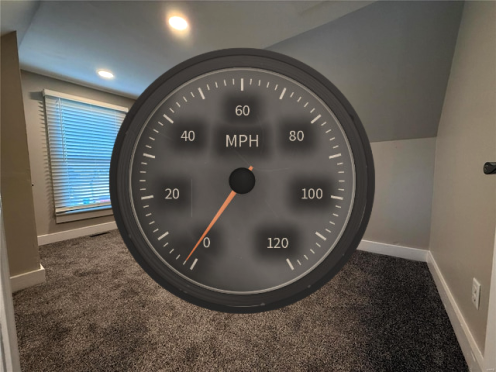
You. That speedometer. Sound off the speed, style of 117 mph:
2 mph
